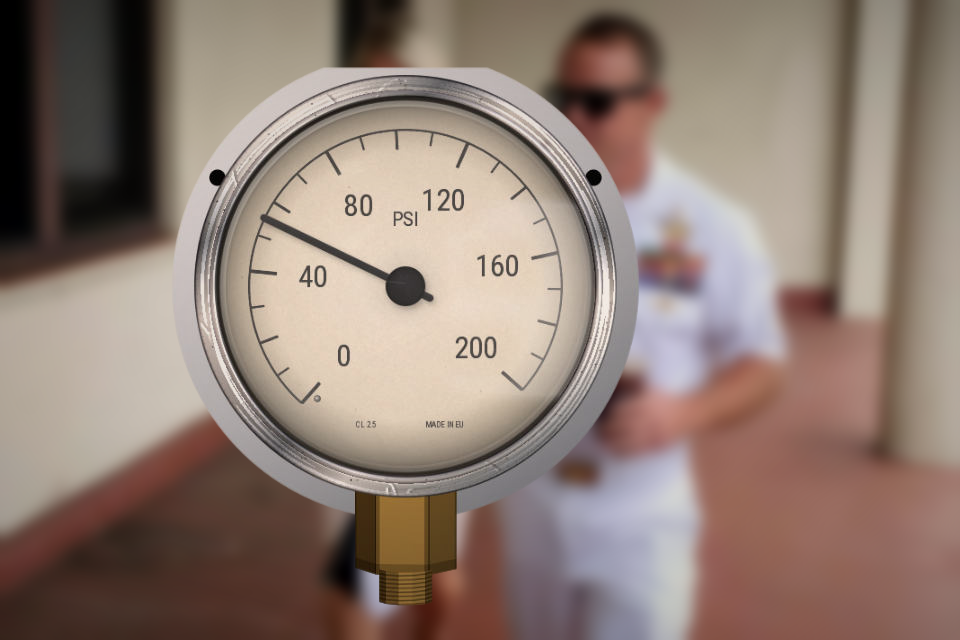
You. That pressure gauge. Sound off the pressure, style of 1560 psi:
55 psi
